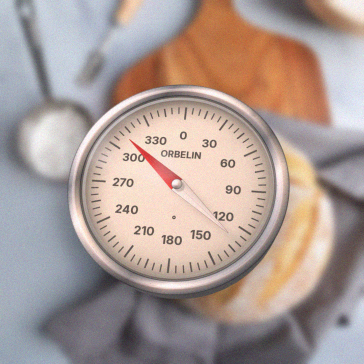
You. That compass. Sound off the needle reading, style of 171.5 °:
310 °
